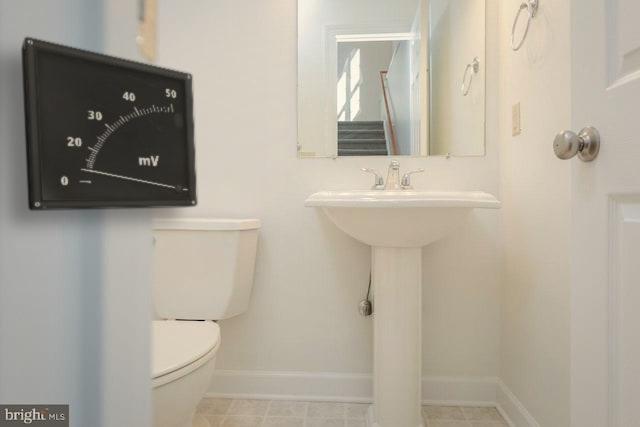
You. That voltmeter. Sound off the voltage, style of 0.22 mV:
10 mV
